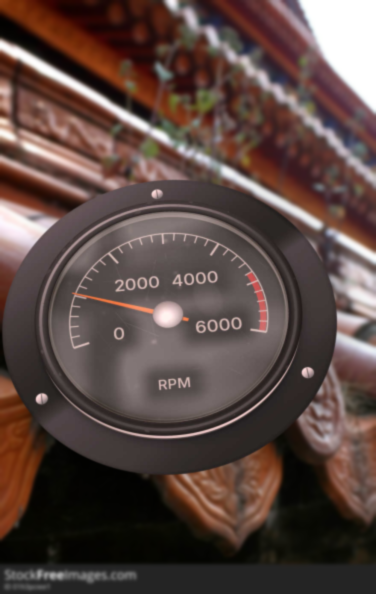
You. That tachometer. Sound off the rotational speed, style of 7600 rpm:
1000 rpm
